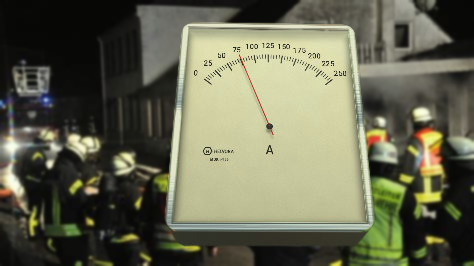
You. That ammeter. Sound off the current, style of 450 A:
75 A
